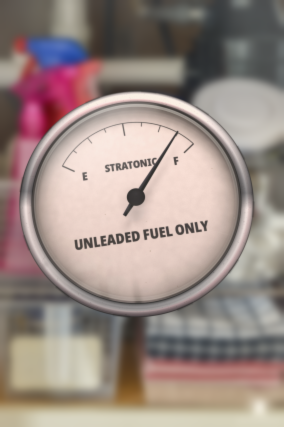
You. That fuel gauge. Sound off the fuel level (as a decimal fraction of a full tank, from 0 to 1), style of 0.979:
0.875
